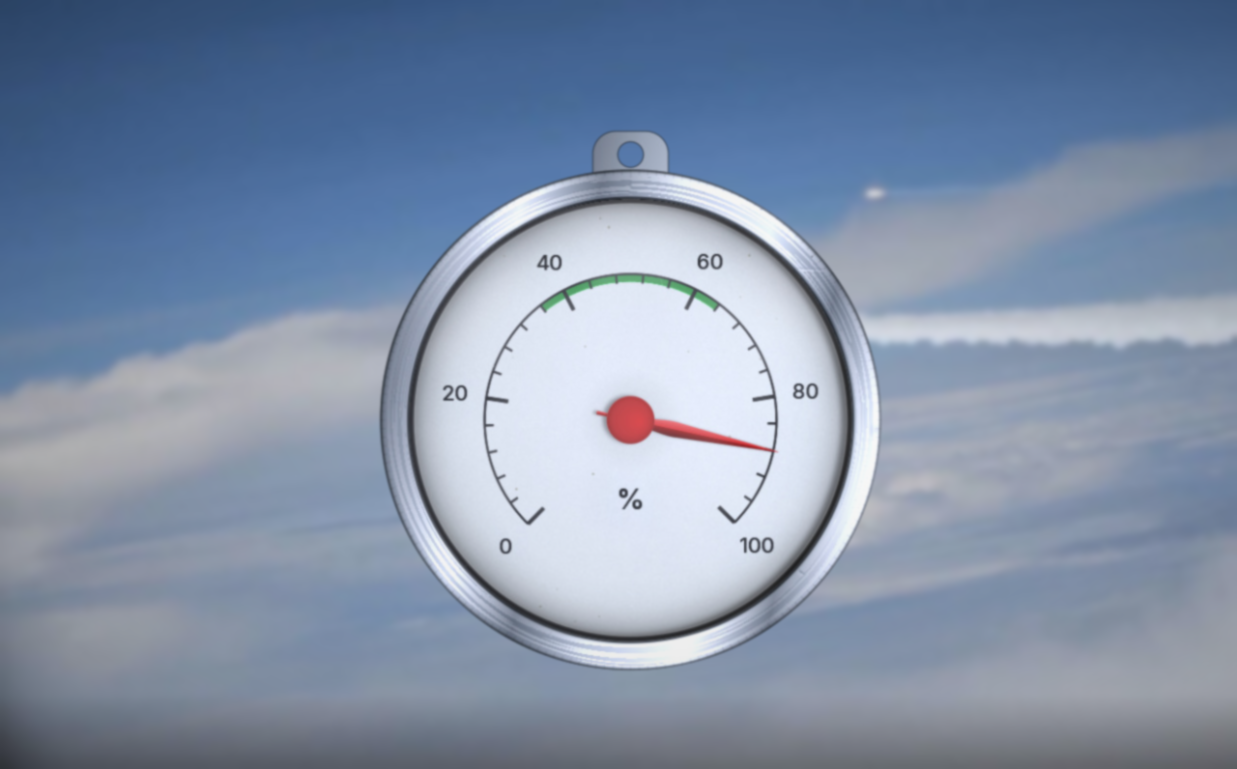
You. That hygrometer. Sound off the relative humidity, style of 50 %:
88 %
